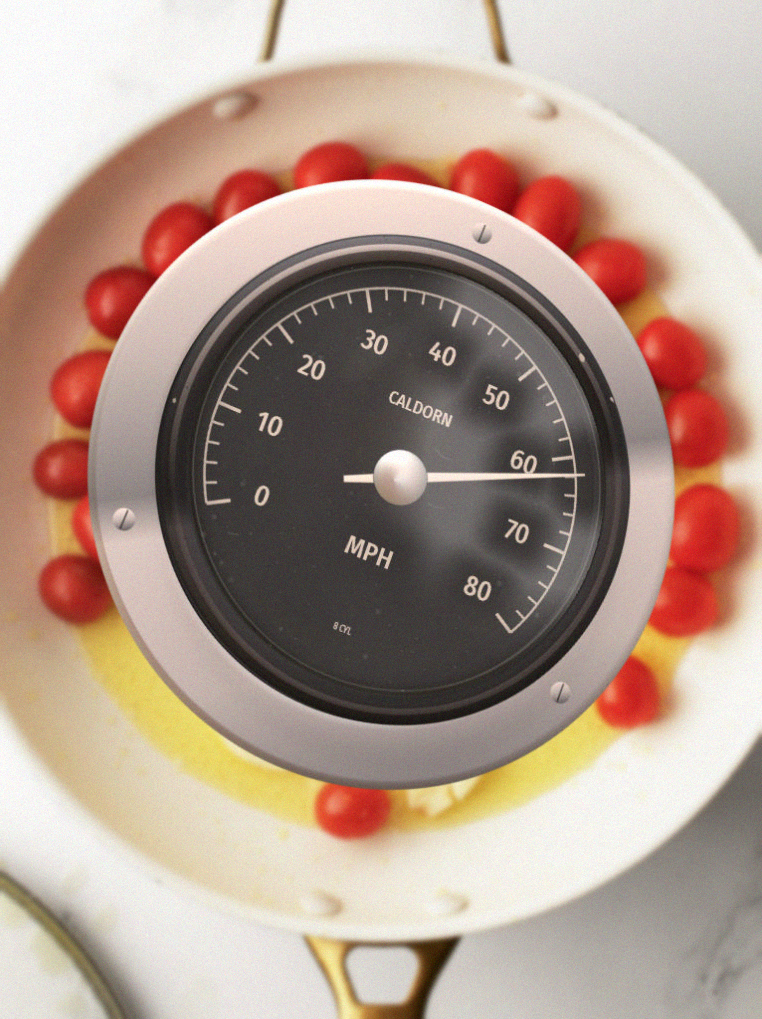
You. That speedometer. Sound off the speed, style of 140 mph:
62 mph
